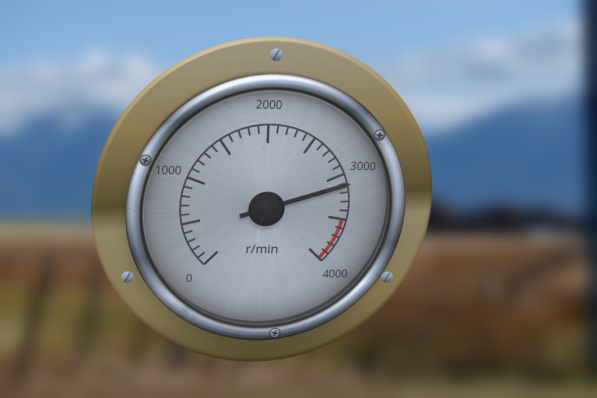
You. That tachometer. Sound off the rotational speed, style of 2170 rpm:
3100 rpm
